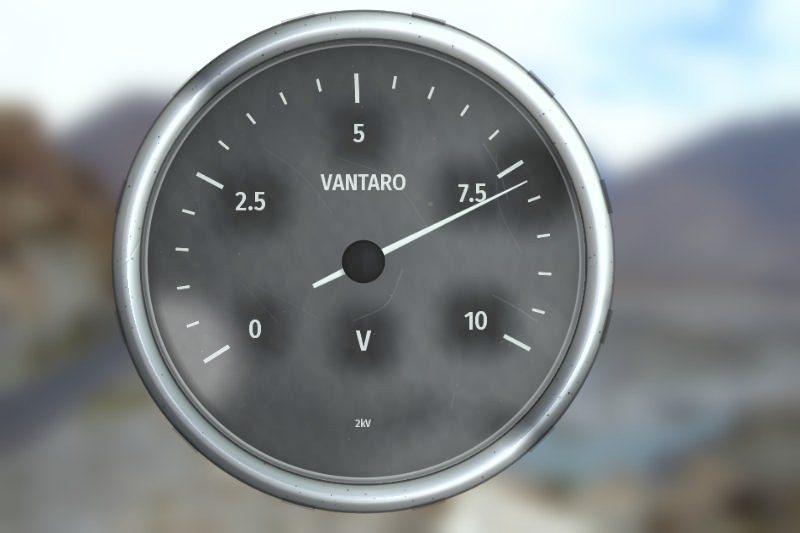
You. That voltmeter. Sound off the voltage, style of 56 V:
7.75 V
